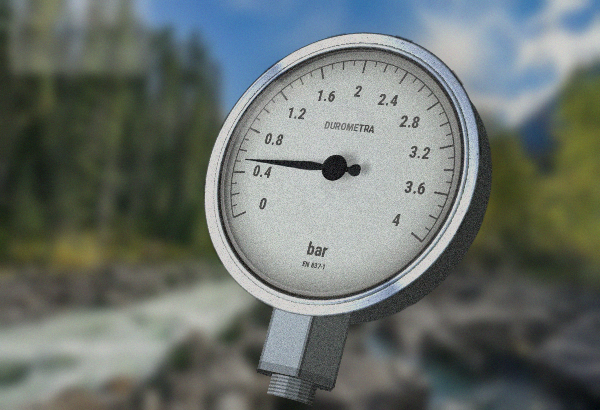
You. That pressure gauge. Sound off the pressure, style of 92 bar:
0.5 bar
